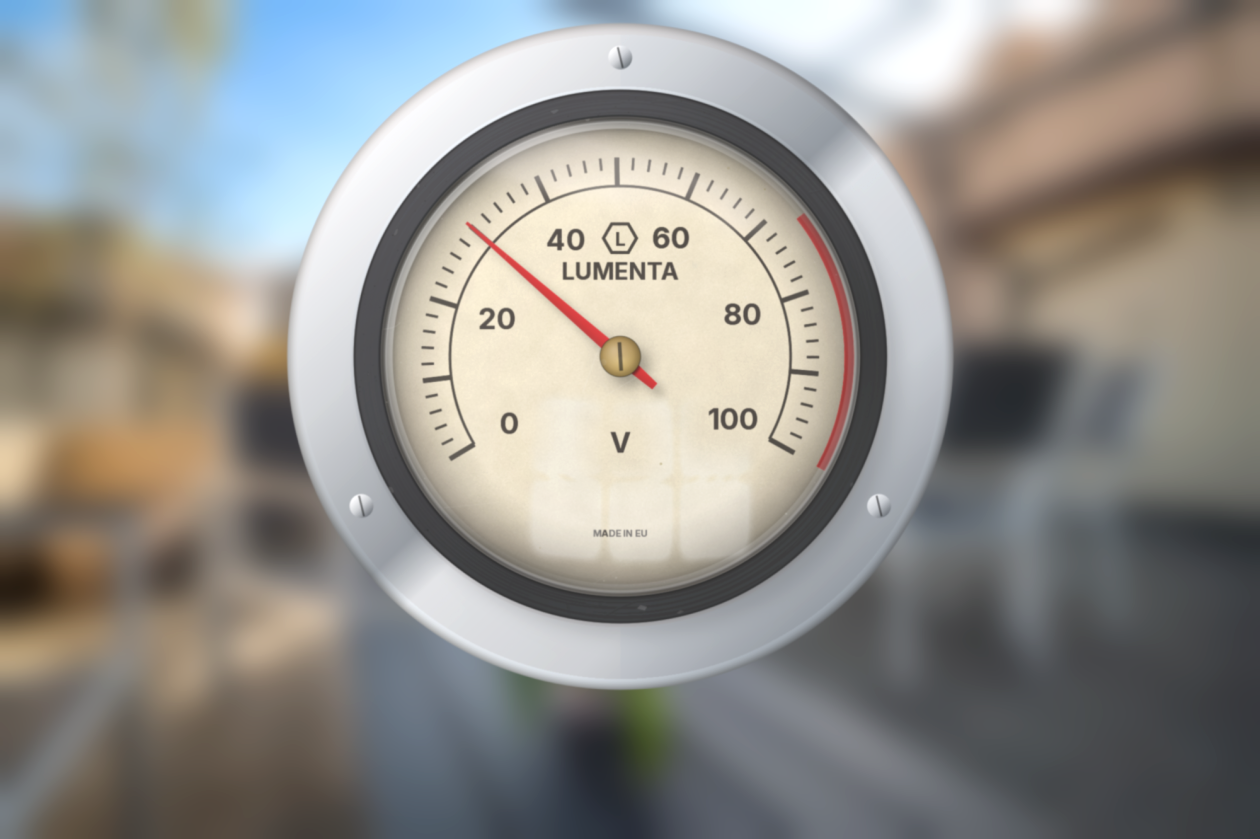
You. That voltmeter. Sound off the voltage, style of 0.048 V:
30 V
